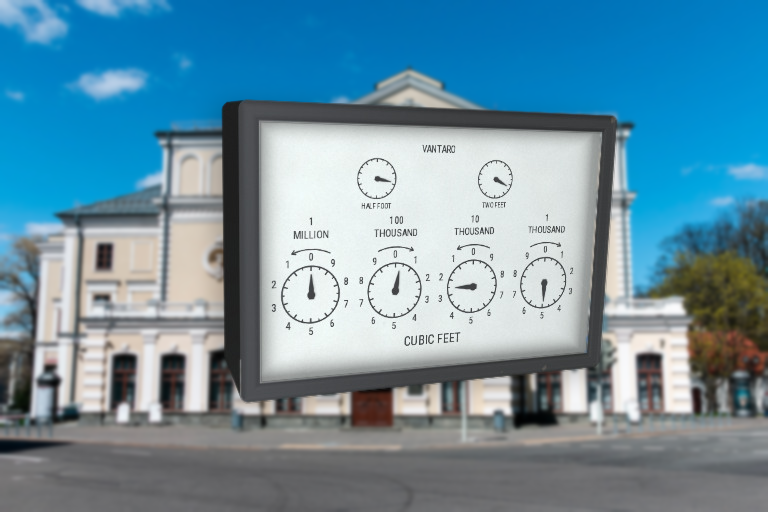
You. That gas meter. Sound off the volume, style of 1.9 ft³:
2500 ft³
